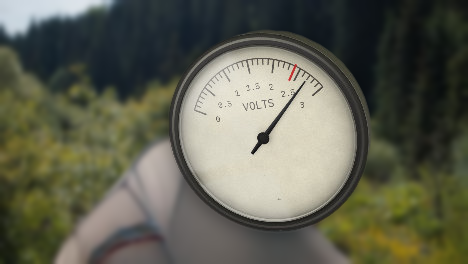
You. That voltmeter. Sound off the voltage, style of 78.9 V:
2.7 V
